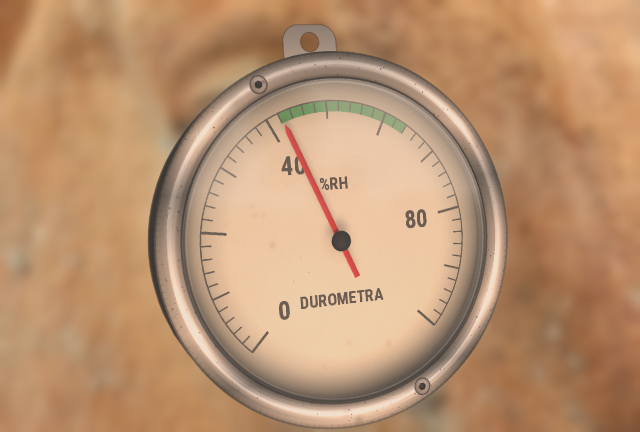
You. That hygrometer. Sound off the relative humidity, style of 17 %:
42 %
